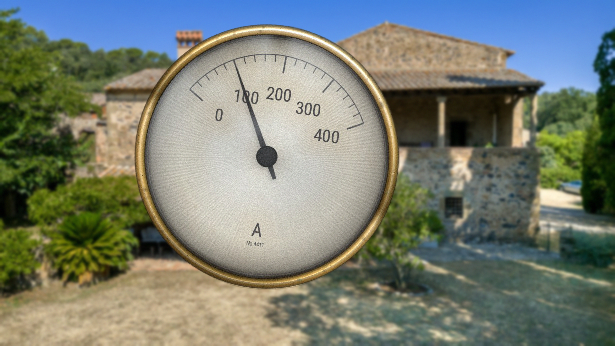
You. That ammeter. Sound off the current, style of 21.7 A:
100 A
